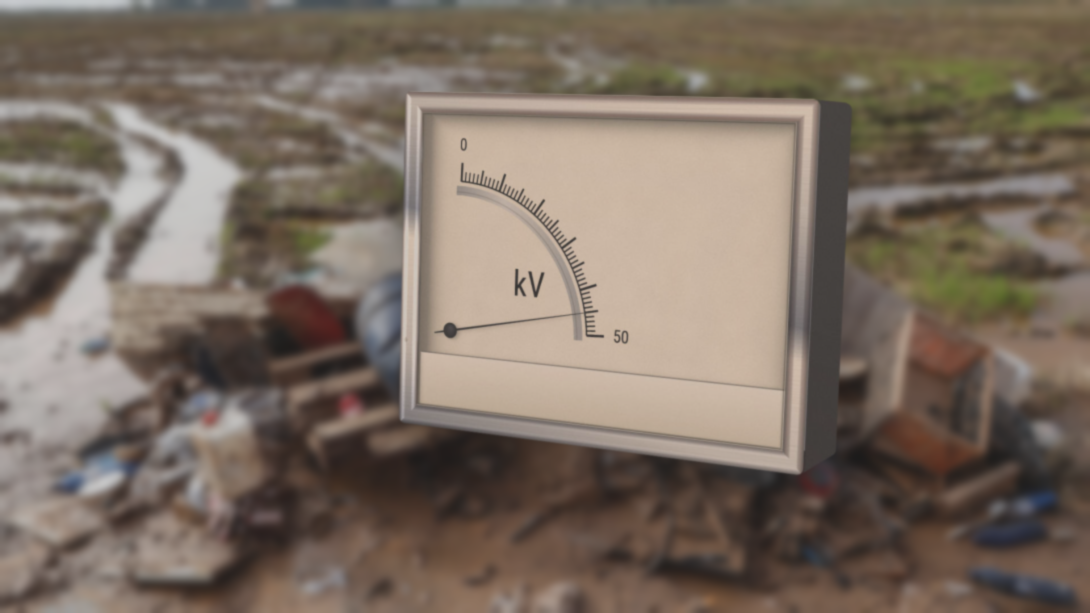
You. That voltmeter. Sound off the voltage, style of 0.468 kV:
45 kV
